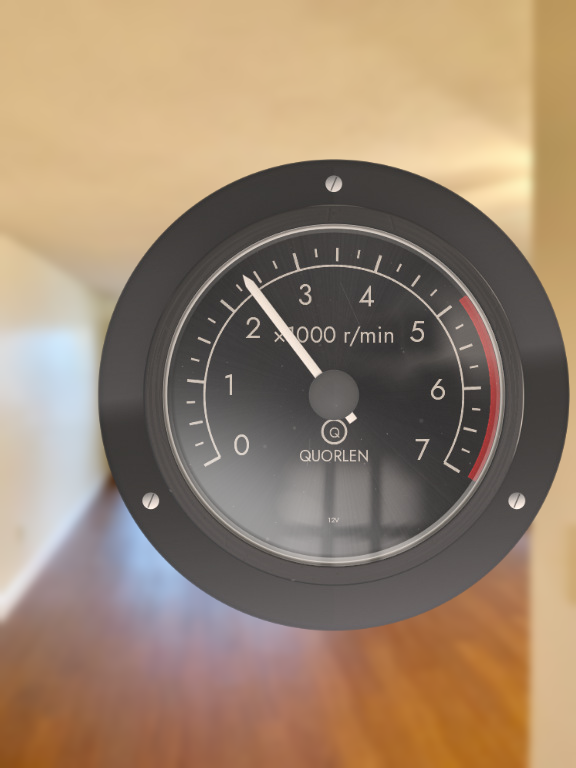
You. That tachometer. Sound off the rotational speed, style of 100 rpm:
2375 rpm
